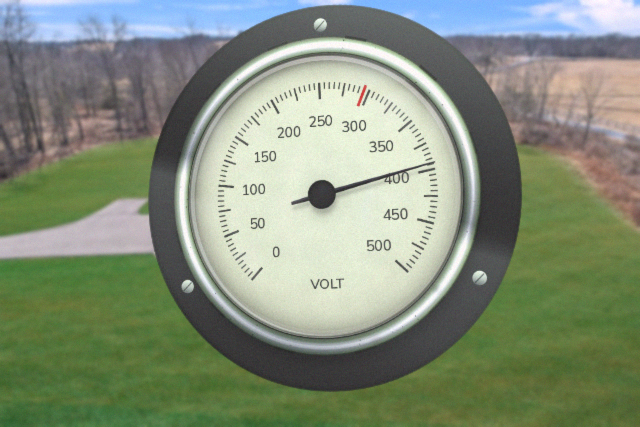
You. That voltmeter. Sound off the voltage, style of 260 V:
395 V
